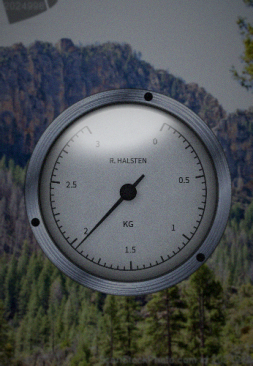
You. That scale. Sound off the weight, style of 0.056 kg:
1.95 kg
